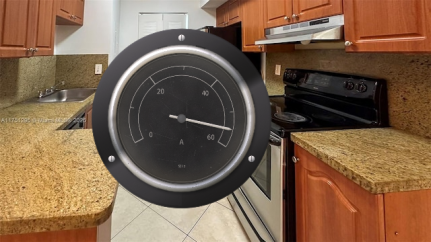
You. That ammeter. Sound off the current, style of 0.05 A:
55 A
